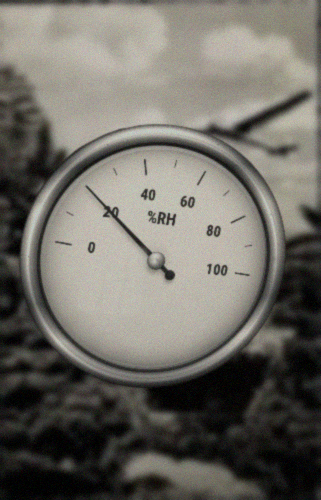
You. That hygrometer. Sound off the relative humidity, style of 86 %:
20 %
